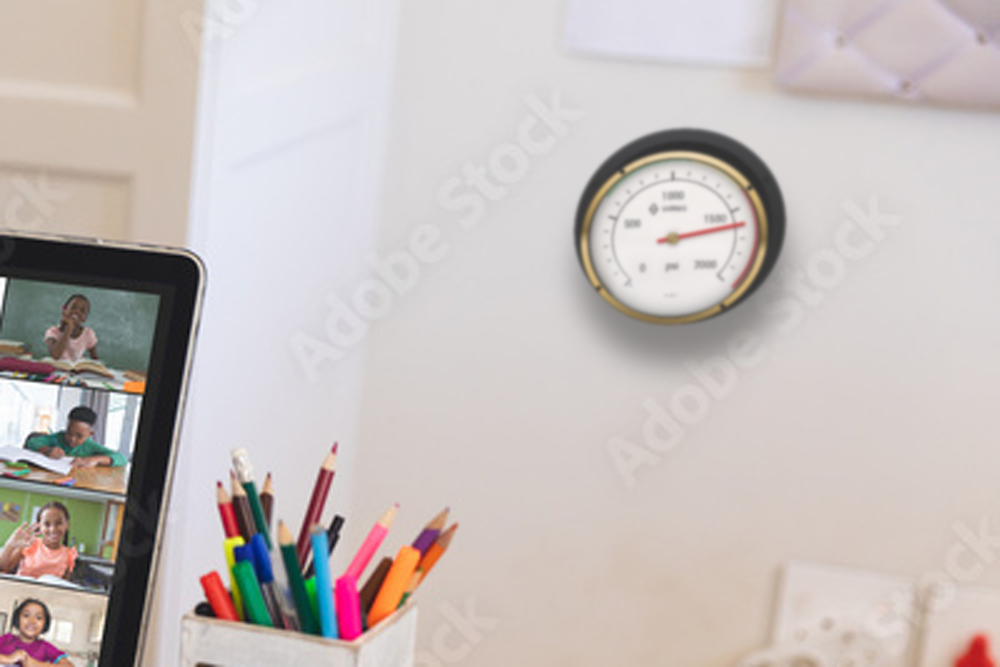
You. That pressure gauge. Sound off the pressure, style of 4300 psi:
1600 psi
